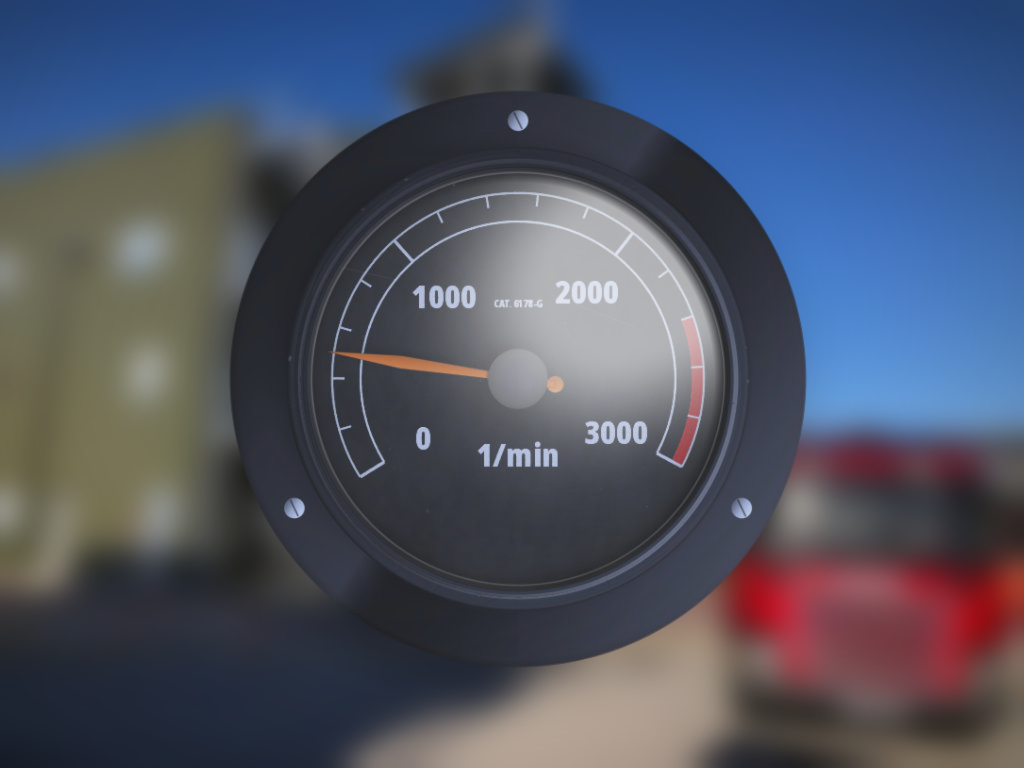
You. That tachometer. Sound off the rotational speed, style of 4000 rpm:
500 rpm
